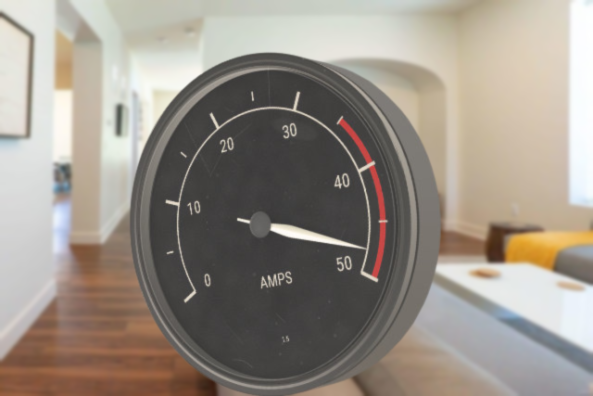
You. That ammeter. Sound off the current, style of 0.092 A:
47.5 A
